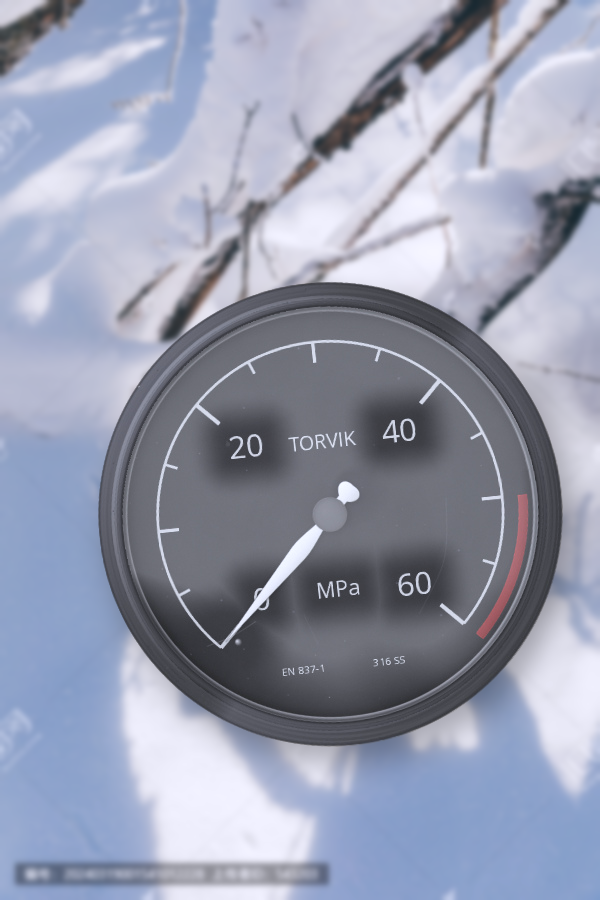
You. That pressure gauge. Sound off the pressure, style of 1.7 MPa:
0 MPa
